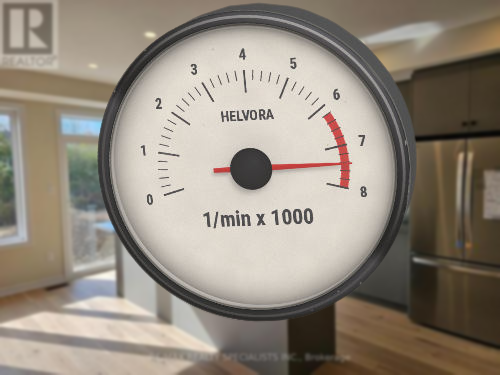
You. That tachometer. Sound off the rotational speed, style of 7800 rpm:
7400 rpm
